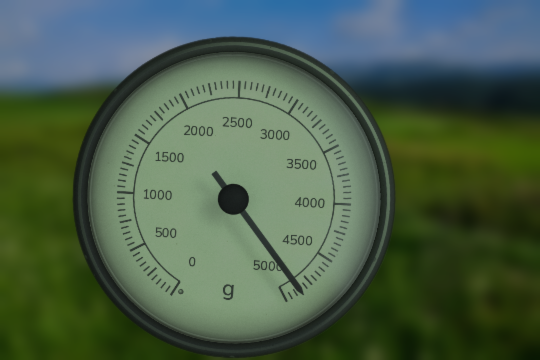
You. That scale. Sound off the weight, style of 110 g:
4850 g
